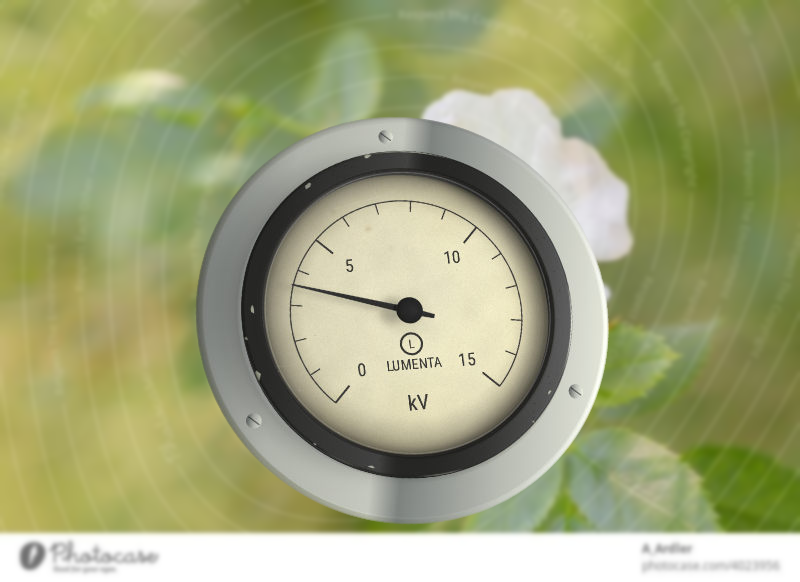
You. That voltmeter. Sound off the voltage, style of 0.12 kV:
3.5 kV
